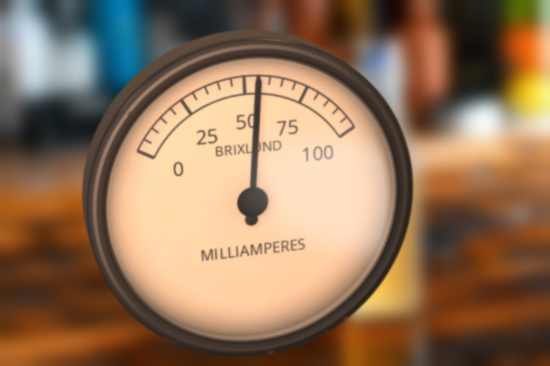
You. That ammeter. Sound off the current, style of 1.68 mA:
55 mA
